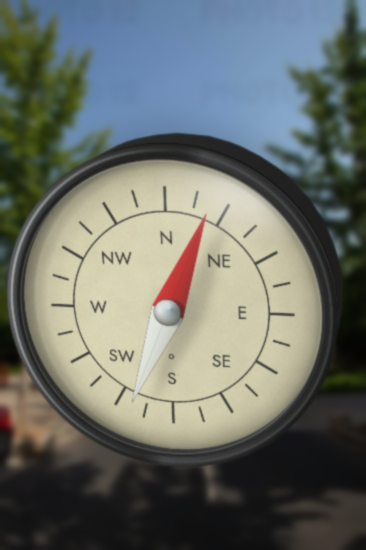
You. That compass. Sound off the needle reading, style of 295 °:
22.5 °
